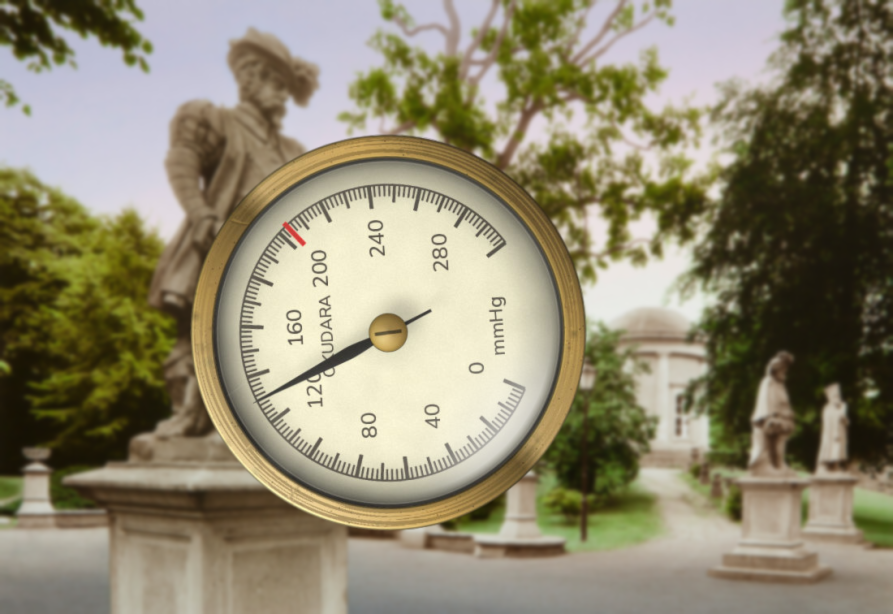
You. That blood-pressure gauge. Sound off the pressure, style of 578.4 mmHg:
130 mmHg
